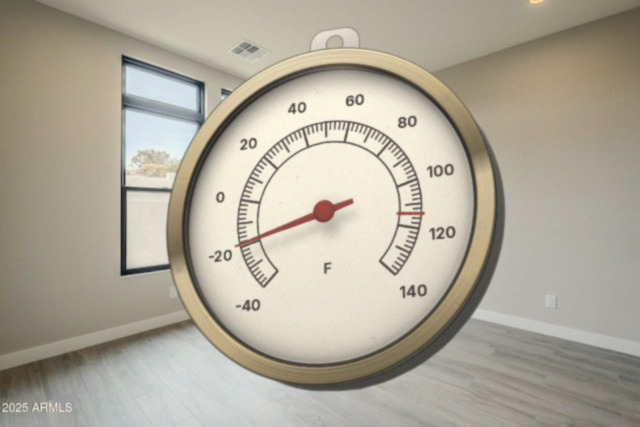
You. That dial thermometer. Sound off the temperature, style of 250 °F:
-20 °F
